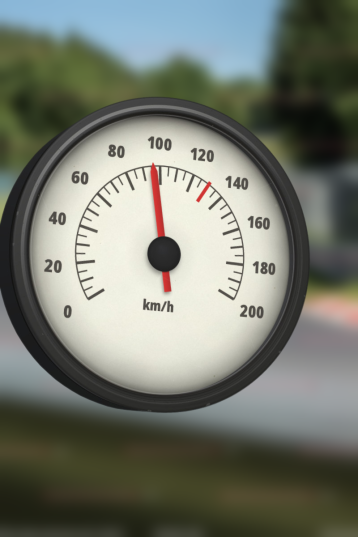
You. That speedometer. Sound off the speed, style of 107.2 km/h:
95 km/h
